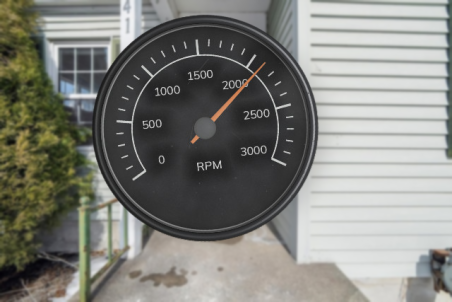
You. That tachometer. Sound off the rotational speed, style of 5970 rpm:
2100 rpm
